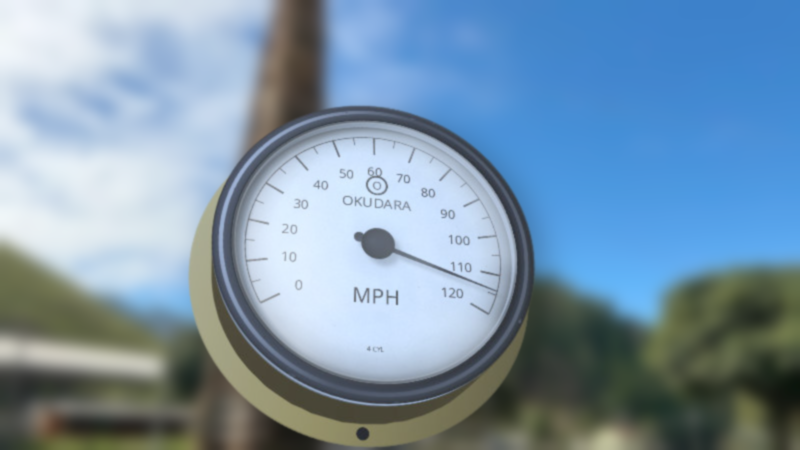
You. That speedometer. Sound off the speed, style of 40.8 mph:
115 mph
